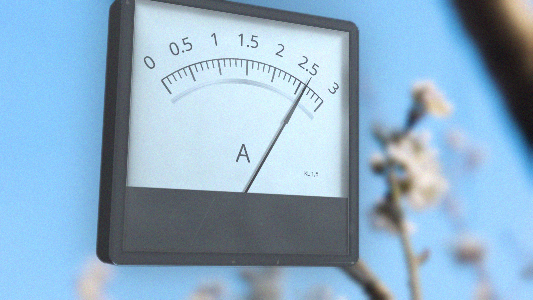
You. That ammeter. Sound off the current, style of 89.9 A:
2.6 A
